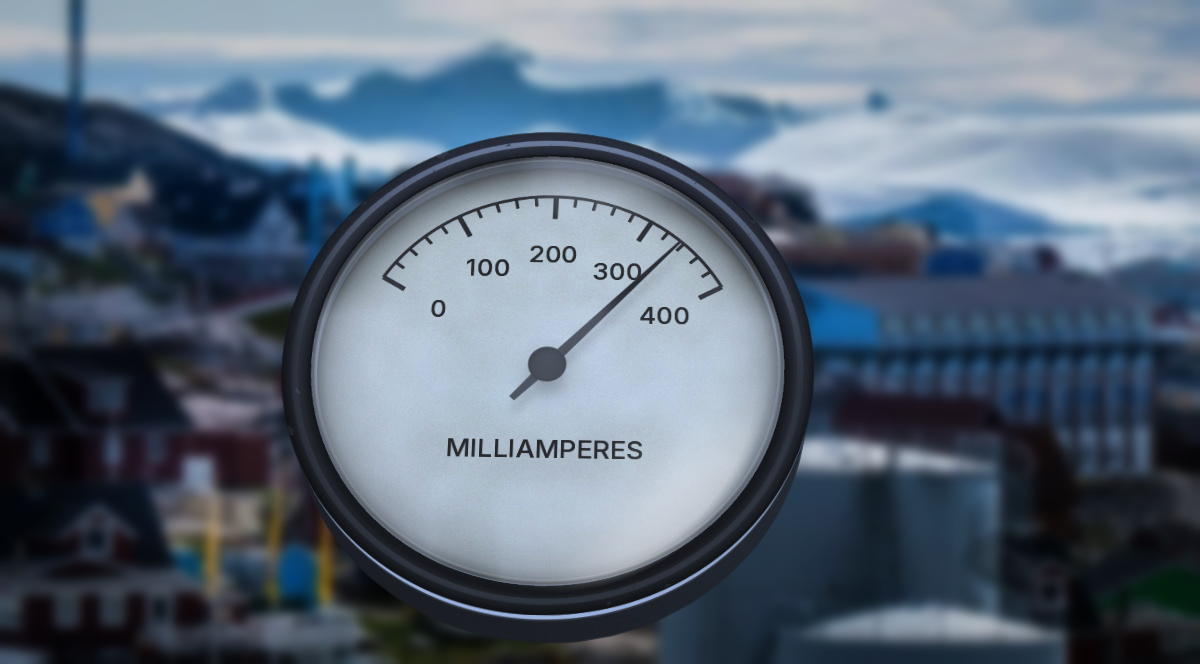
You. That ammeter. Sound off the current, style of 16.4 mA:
340 mA
